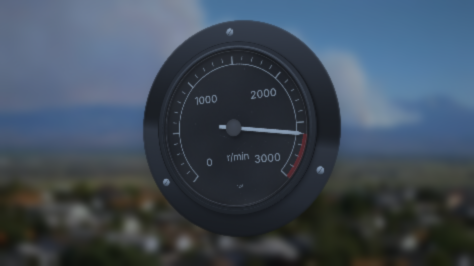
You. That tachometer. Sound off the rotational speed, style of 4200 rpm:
2600 rpm
